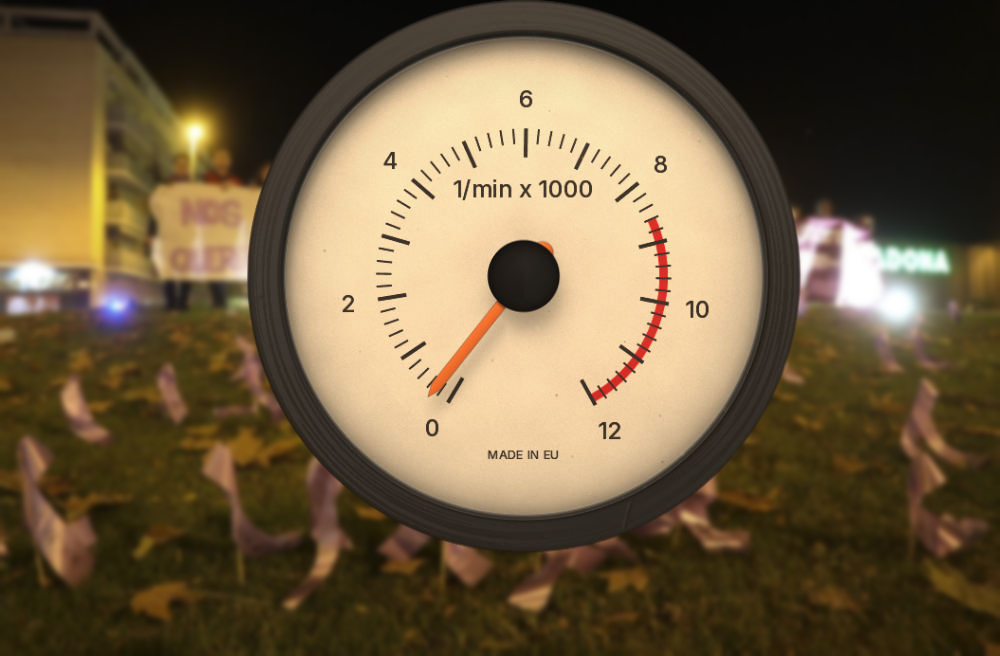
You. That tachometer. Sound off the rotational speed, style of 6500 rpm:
300 rpm
